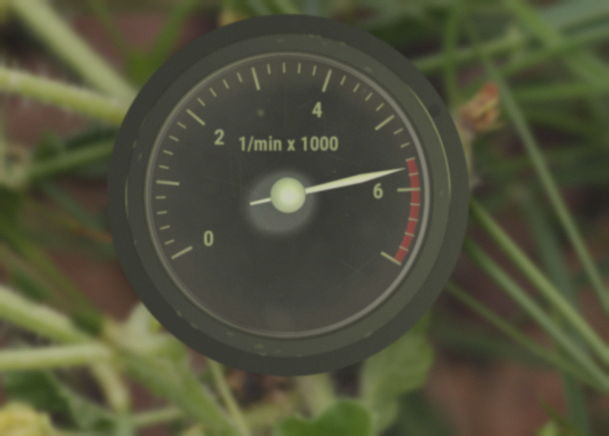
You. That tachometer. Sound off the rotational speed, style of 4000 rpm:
5700 rpm
